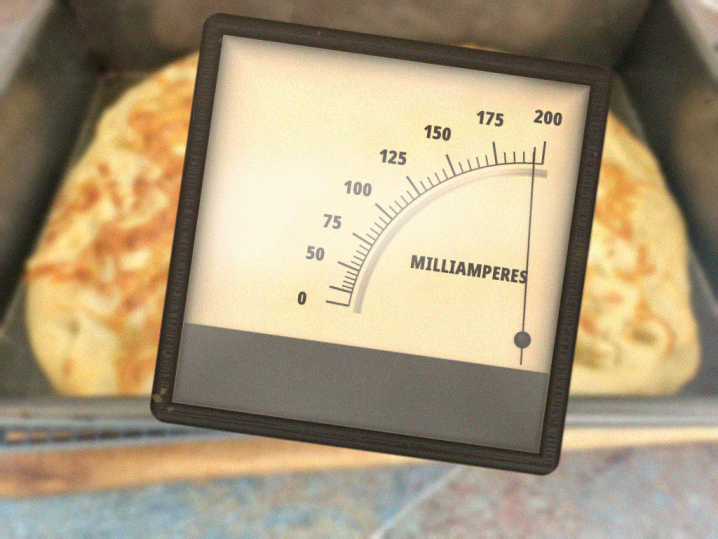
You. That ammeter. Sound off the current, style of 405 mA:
195 mA
